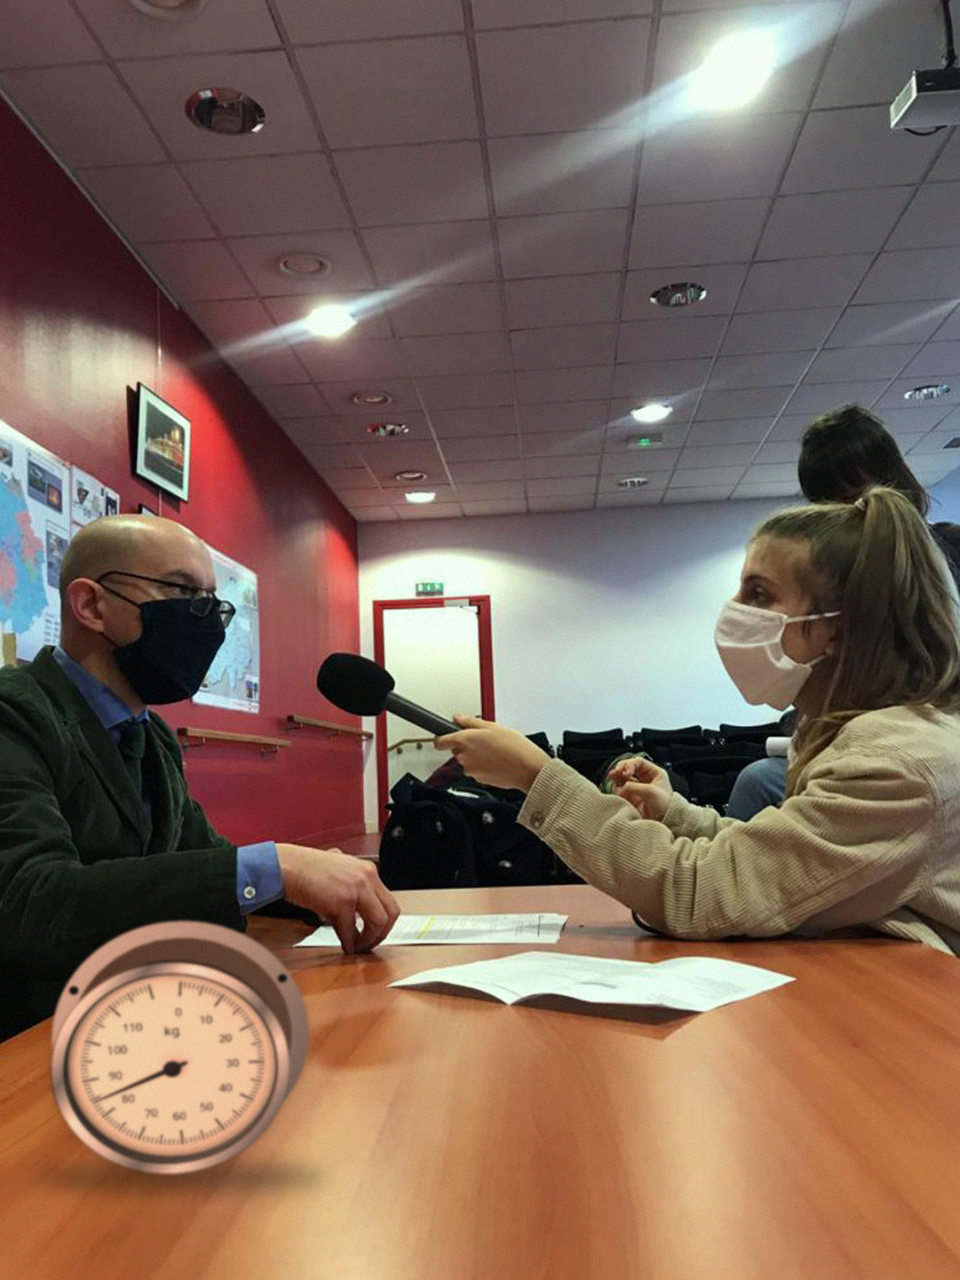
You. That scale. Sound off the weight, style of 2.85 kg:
85 kg
